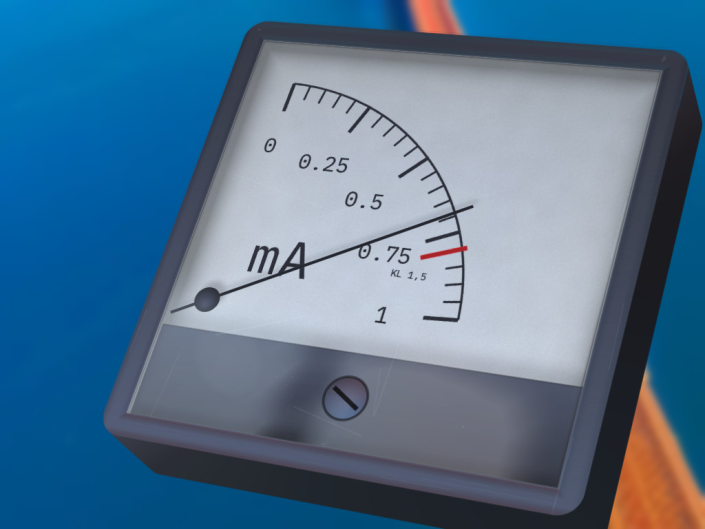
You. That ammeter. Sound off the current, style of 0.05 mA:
0.7 mA
